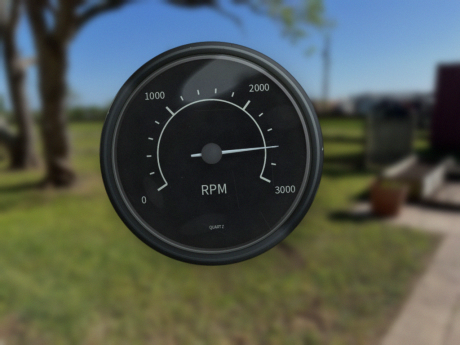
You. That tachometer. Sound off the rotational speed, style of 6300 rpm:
2600 rpm
